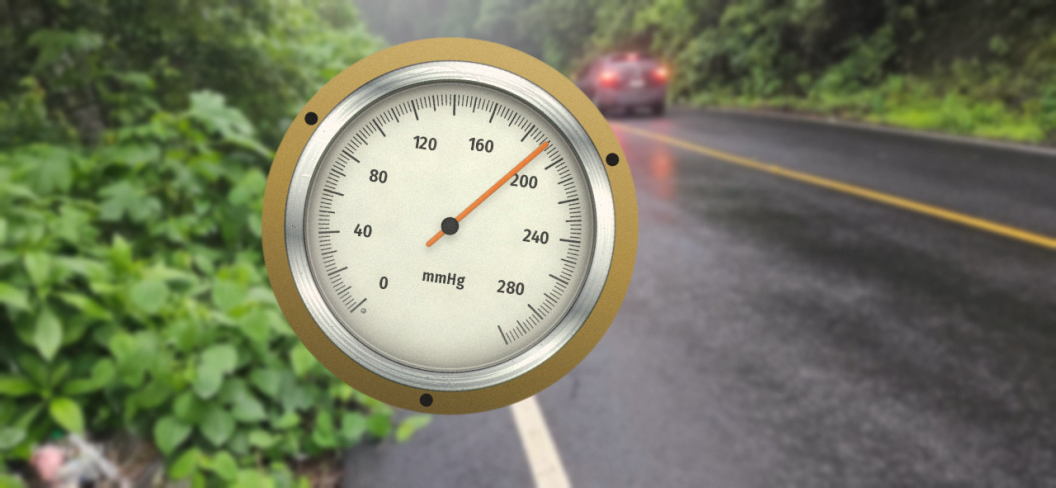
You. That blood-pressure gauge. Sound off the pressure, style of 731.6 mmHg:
190 mmHg
